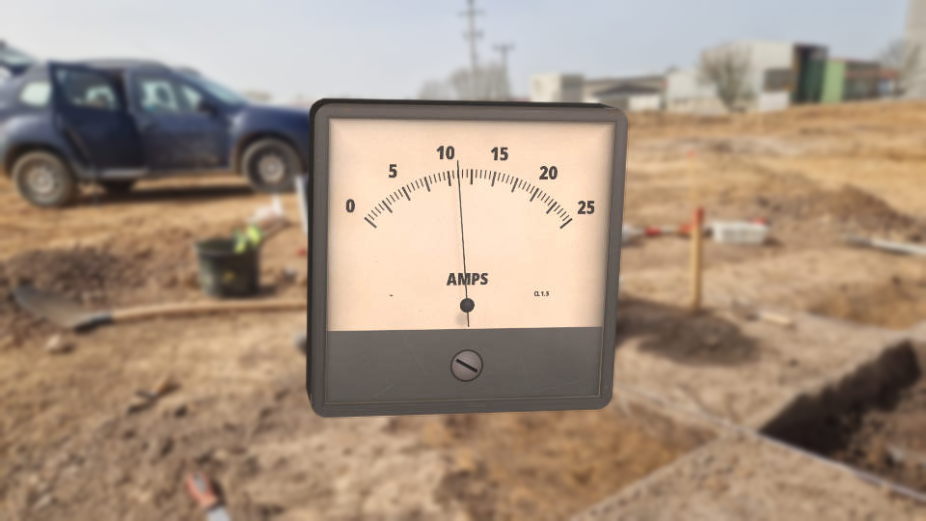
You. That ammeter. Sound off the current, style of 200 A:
11 A
